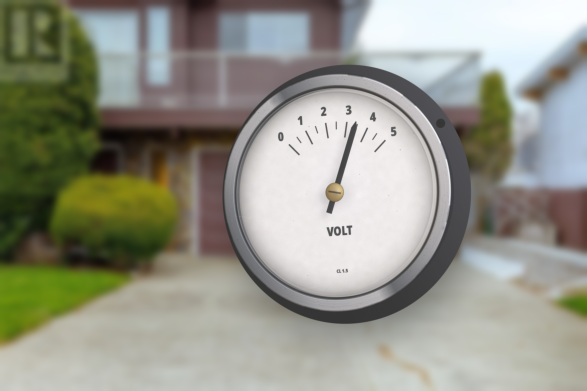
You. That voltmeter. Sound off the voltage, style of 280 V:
3.5 V
